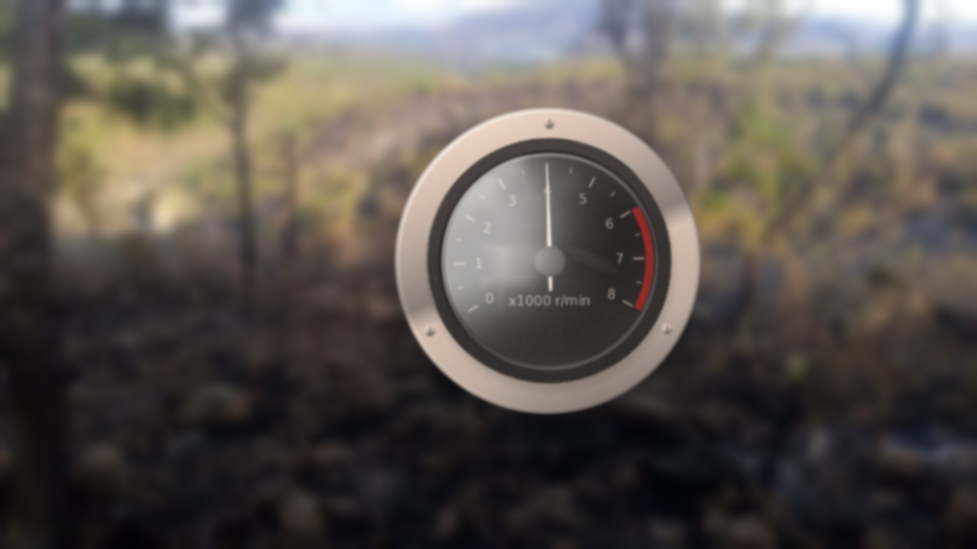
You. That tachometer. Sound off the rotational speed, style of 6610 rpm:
4000 rpm
